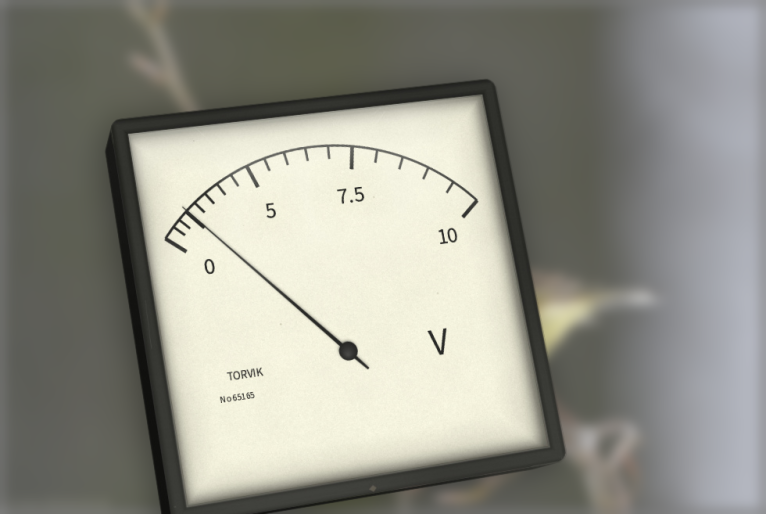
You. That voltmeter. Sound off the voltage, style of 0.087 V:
2.5 V
